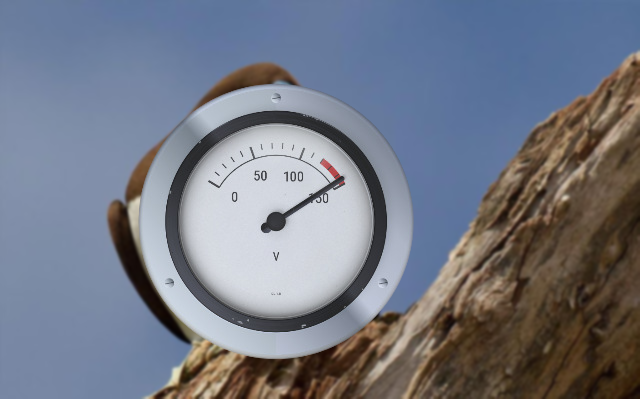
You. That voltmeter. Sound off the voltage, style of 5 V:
145 V
